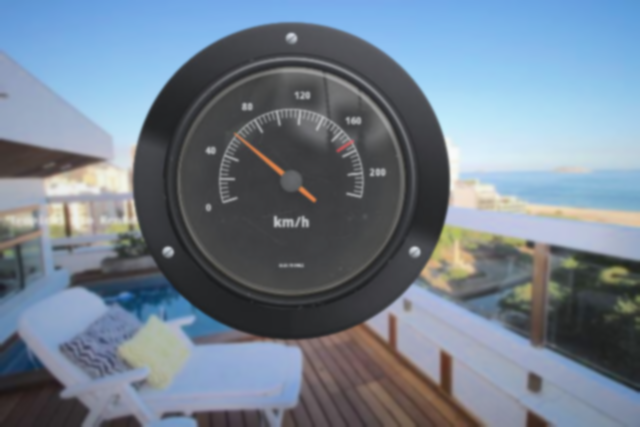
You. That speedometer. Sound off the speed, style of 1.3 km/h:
60 km/h
